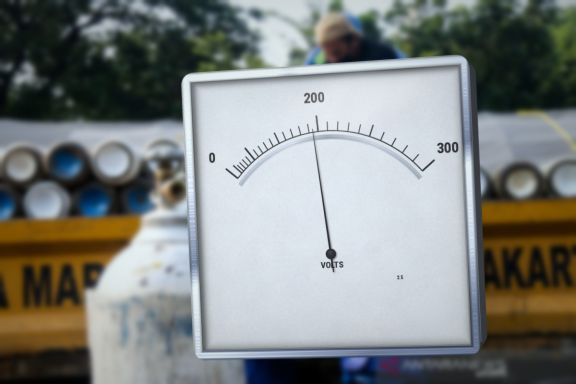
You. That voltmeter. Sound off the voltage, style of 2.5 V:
195 V
